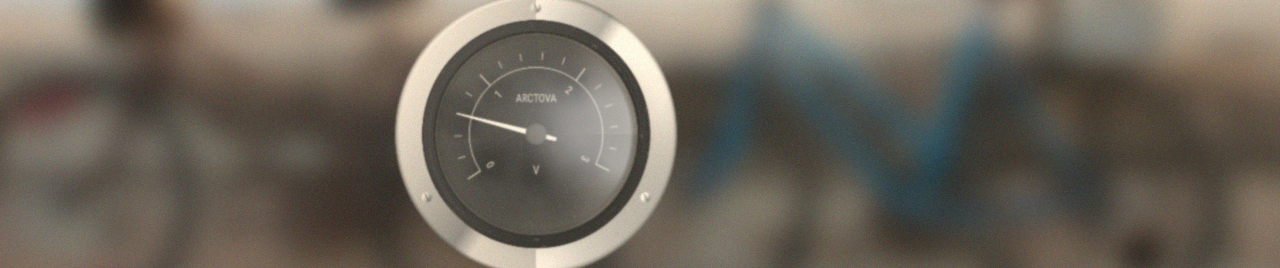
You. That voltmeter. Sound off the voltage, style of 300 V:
0.6 V
